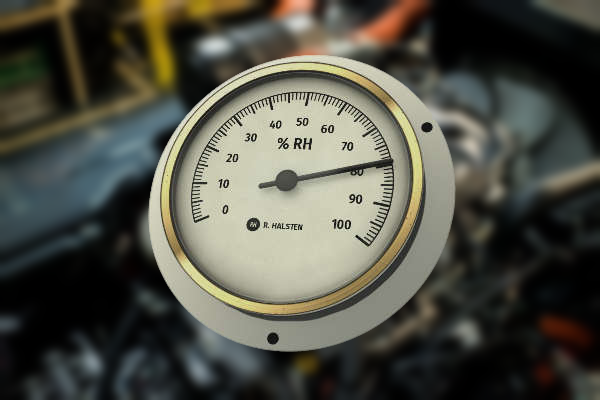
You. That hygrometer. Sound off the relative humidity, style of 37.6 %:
80 %
